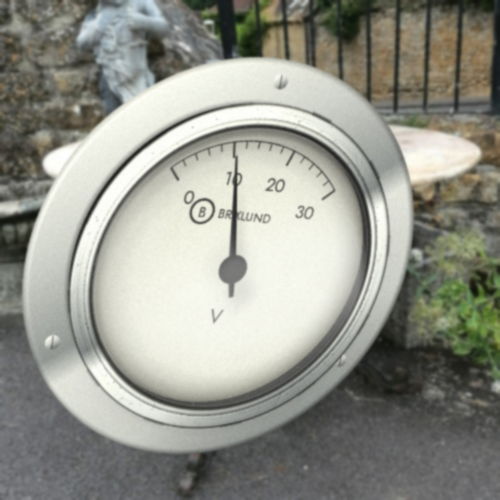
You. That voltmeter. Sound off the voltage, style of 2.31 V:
10 V
